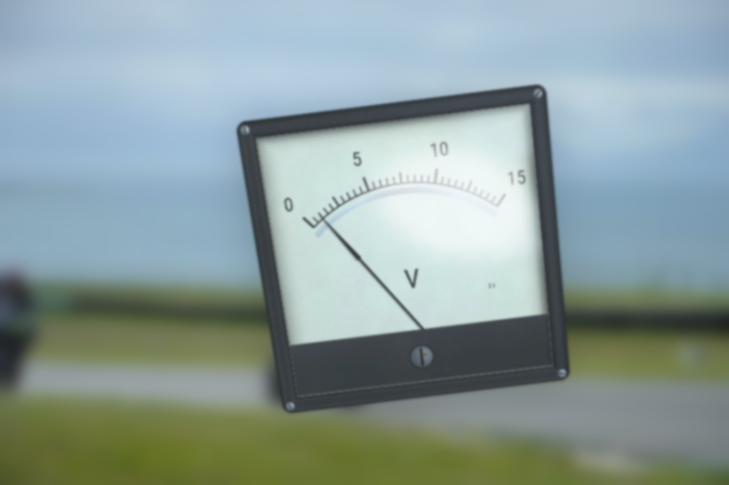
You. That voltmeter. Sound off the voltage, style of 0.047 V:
1 V
